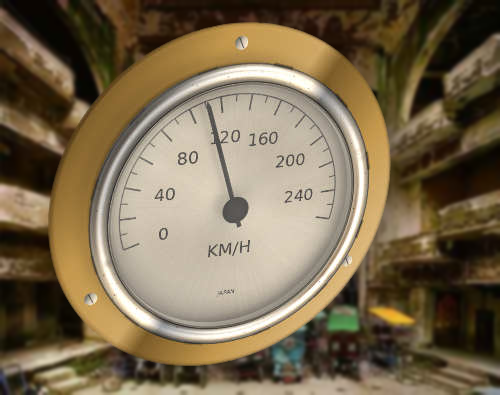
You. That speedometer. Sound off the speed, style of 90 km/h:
110 km/h
